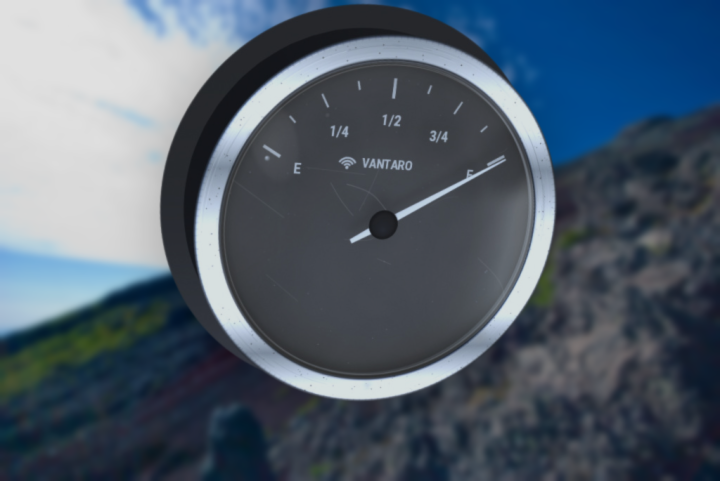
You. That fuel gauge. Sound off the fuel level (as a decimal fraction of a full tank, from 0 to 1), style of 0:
1
